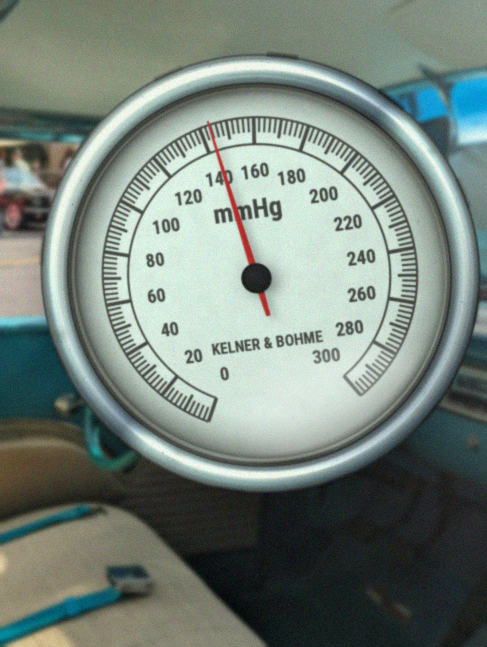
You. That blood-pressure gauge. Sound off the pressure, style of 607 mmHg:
144 mmHg
